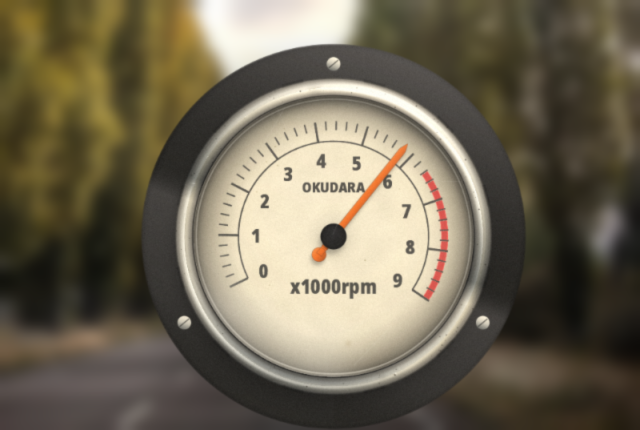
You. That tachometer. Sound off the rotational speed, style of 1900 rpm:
5800 rpm
